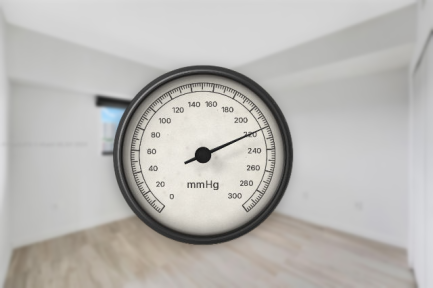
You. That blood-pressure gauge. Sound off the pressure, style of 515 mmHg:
220 mmHg
